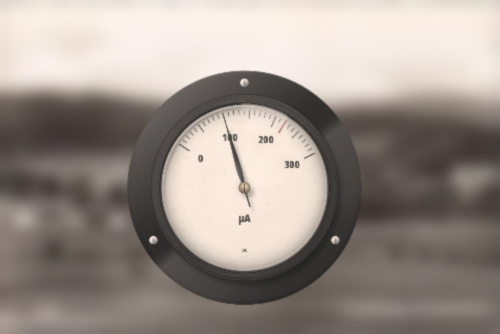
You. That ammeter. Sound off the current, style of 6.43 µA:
100 µA
